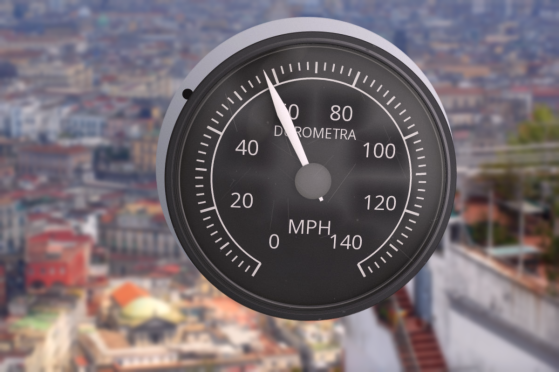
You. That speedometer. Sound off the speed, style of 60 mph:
58 mph
